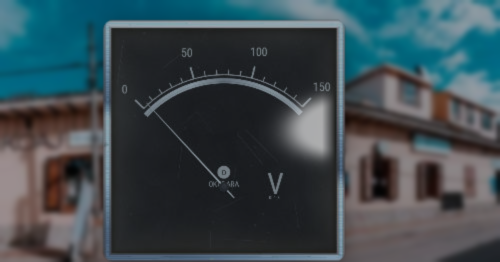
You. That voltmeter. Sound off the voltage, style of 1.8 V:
5 V
